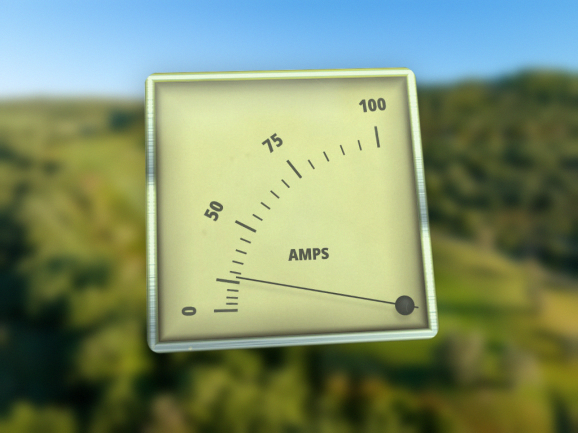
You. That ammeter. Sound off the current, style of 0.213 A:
27.5 A
